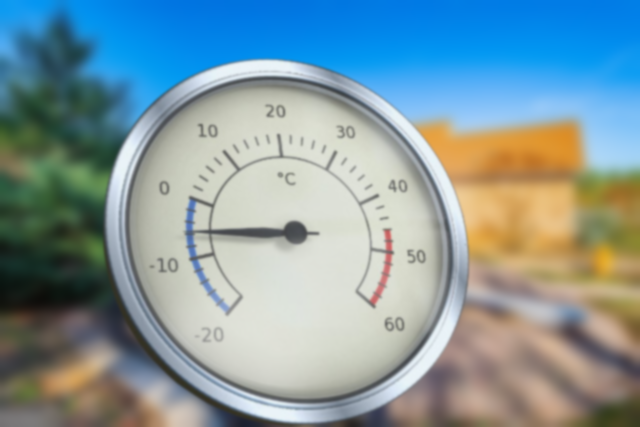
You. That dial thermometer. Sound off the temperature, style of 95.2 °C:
-6 °C
